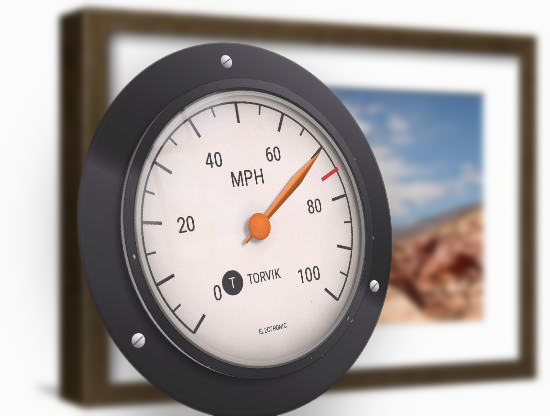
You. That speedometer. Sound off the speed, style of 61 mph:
70 mph
